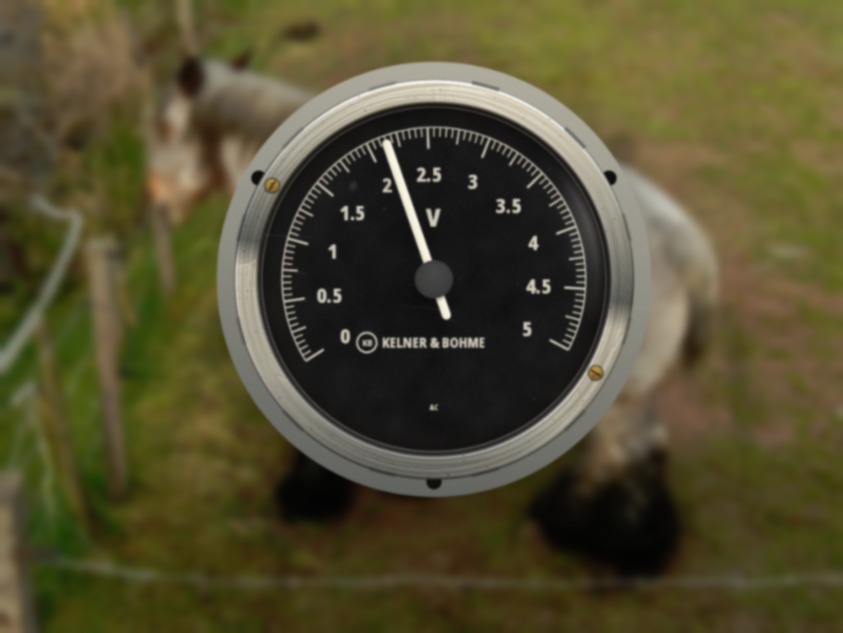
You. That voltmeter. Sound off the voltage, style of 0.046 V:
2.15 V
